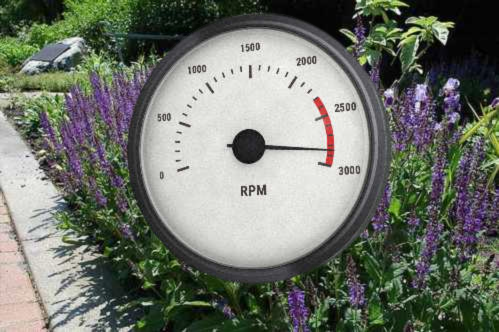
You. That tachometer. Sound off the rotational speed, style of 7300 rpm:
2850 rpm
